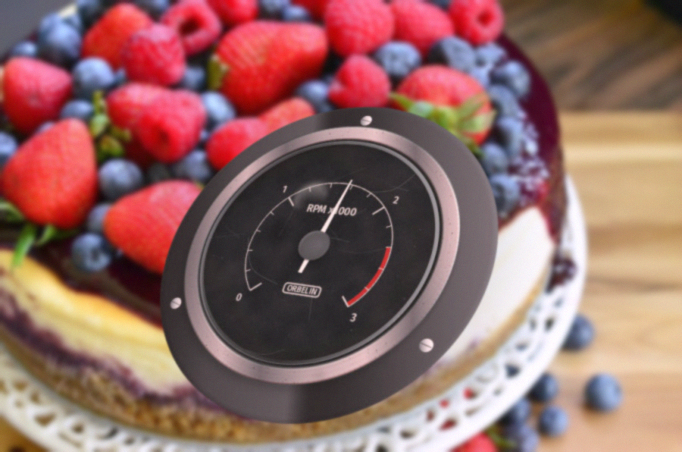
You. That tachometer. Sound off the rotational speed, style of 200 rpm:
1600 rpm
